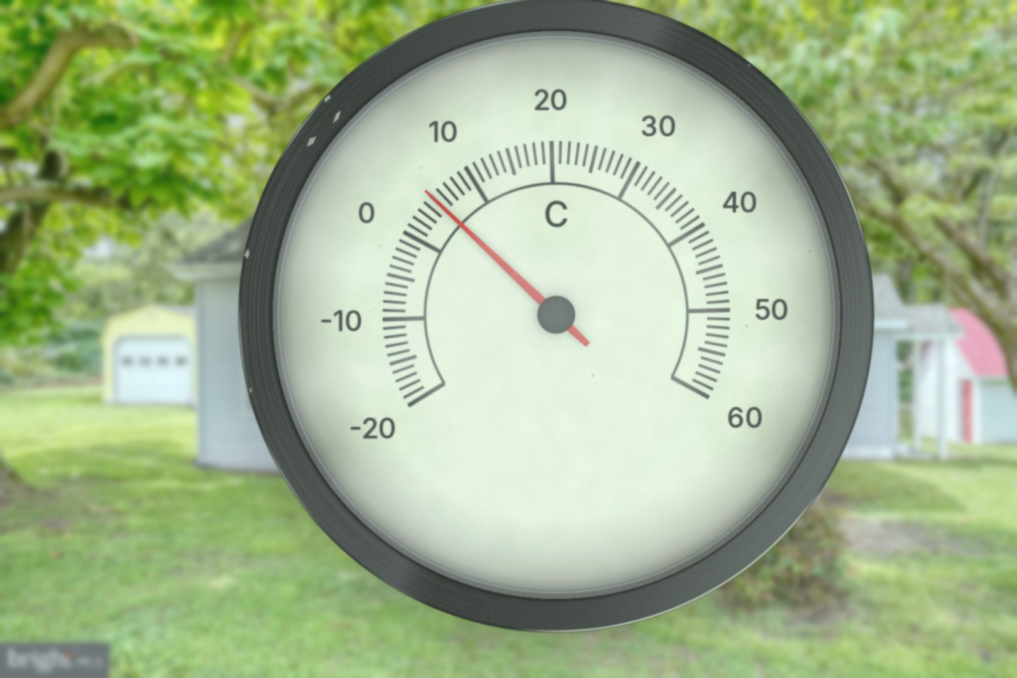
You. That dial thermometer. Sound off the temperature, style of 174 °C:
5 °C
